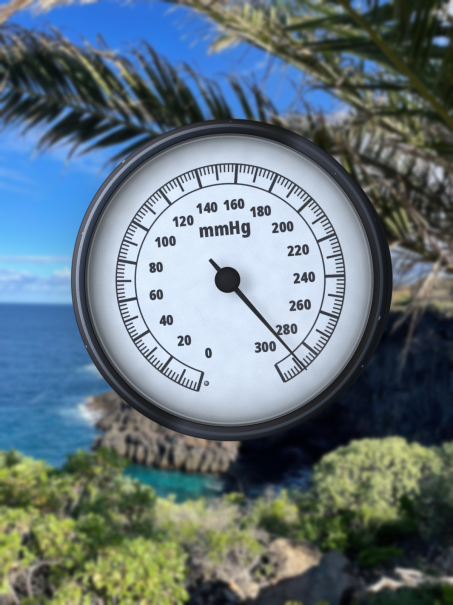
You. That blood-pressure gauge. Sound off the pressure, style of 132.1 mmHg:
288 mmHg
